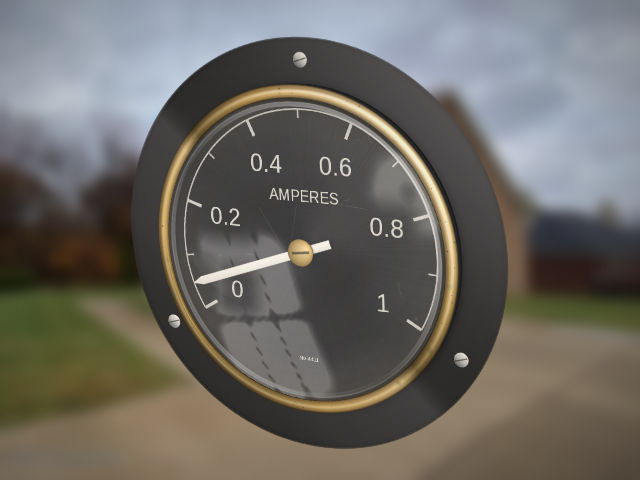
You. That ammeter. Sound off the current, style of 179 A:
0.05 A
